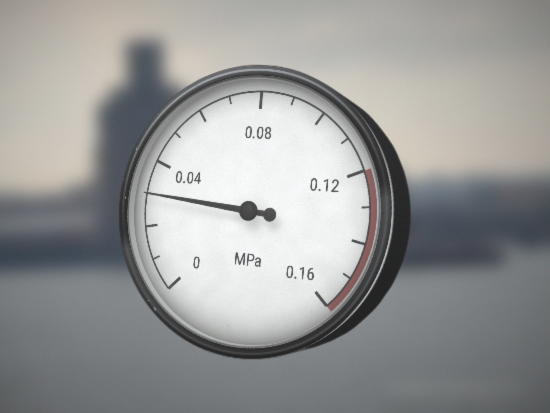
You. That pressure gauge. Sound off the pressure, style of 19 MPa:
0.03 MPa
